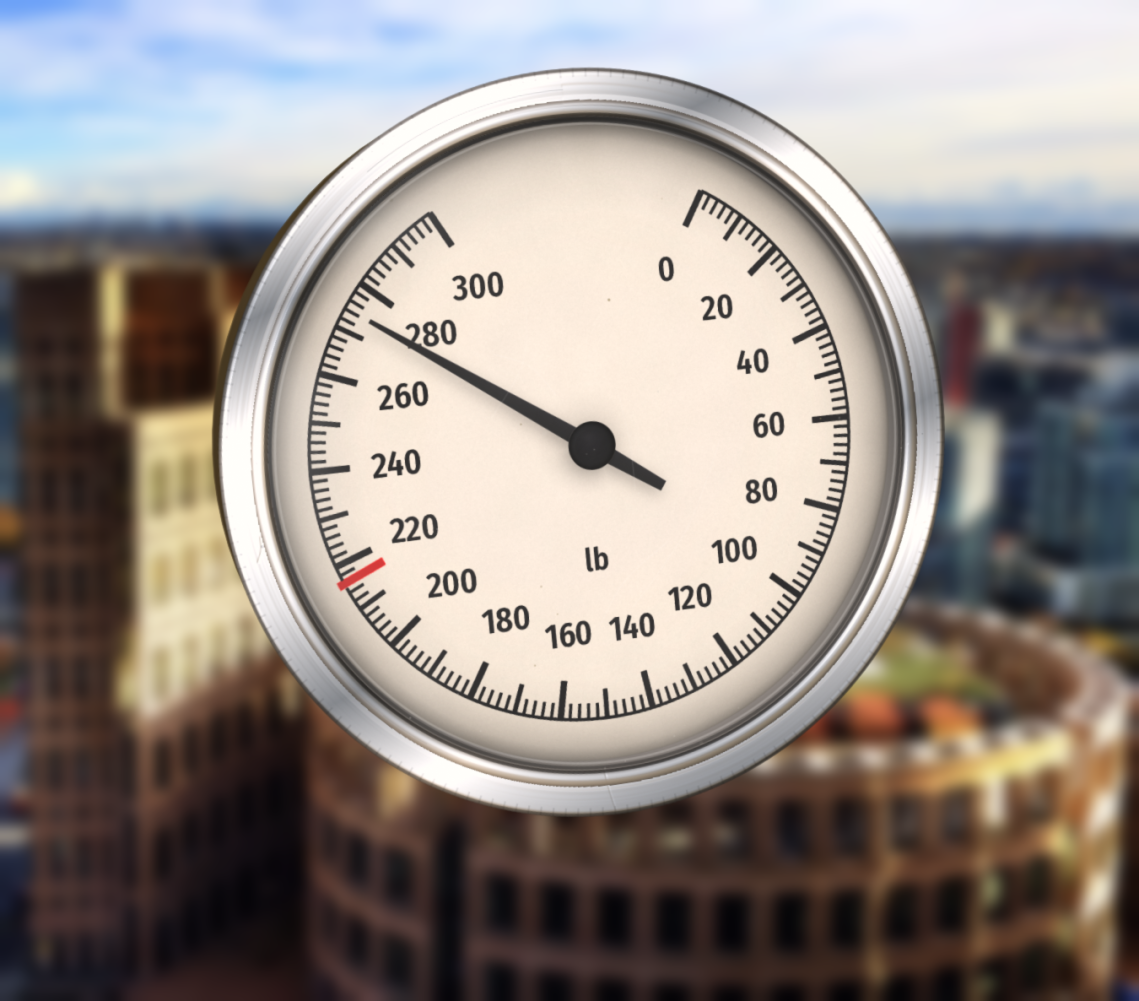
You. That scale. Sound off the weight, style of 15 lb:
274 lb
